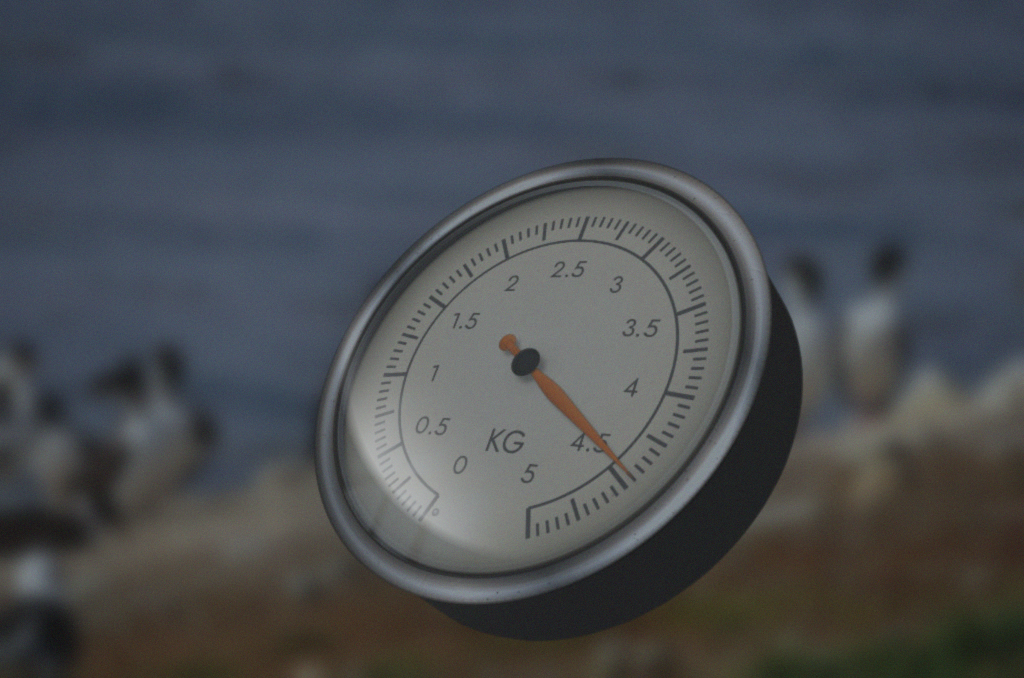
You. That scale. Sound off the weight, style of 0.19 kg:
4.45 kg
